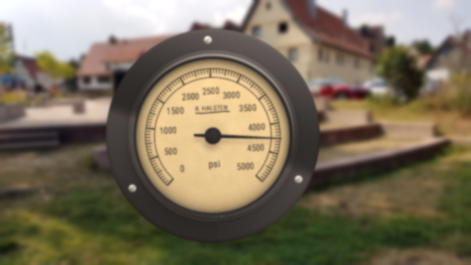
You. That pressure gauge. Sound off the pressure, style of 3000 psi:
4250 psi
